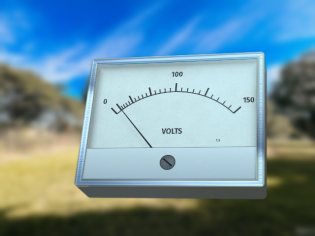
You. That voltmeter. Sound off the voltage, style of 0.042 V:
25 V
